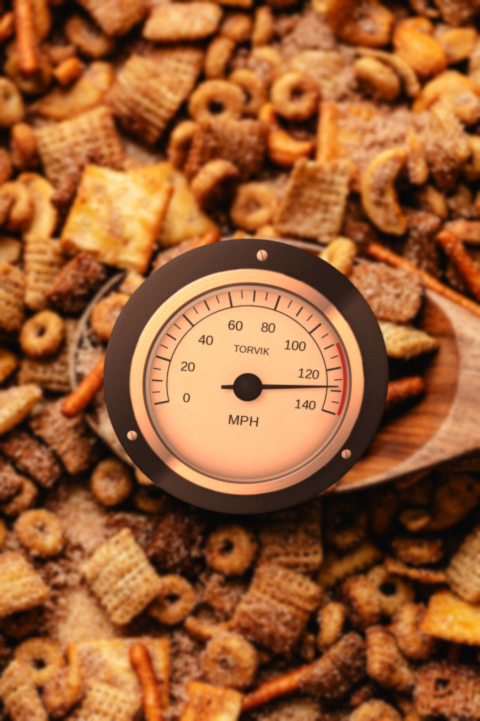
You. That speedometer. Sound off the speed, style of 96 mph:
127.5 mph
